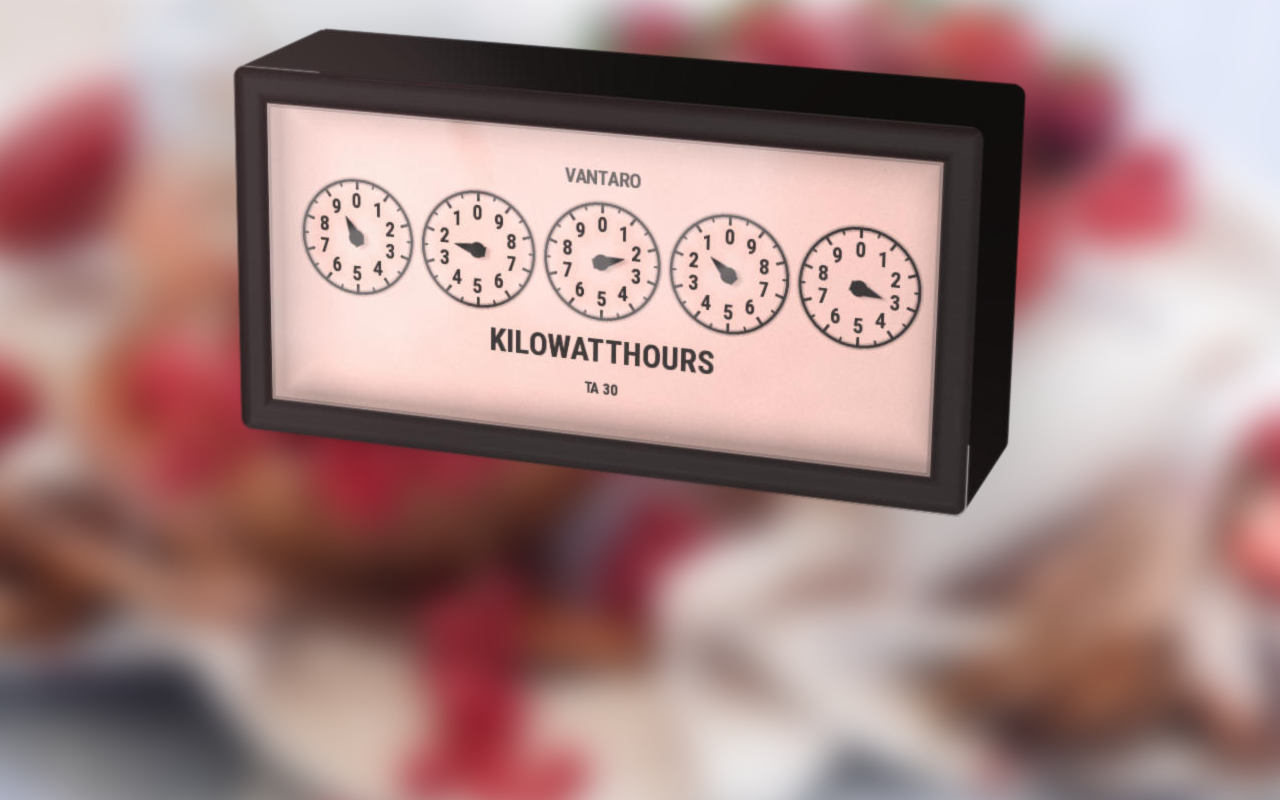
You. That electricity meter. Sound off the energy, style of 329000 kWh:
92213 kWh
